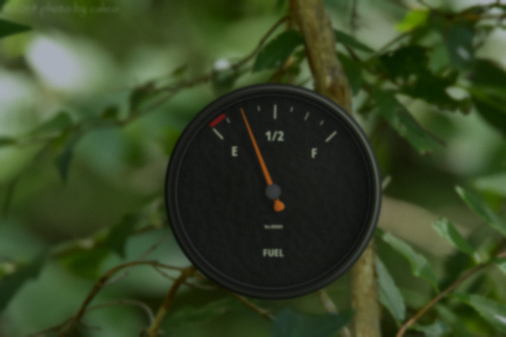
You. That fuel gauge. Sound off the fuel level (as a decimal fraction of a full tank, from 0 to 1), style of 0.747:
0.25
